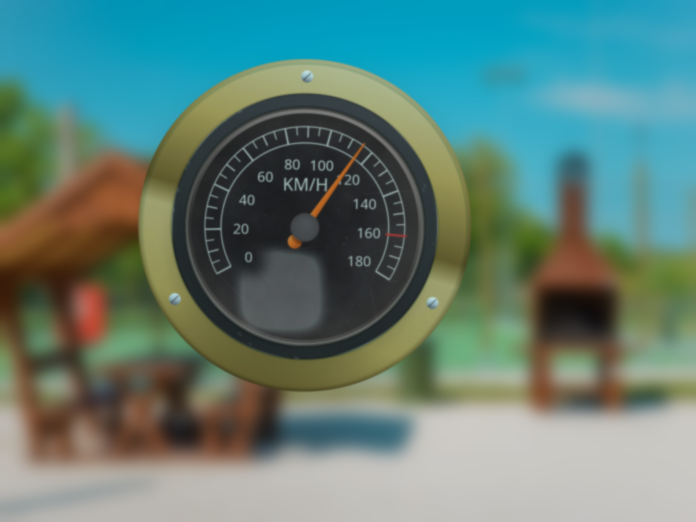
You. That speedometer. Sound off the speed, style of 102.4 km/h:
115 km/h
